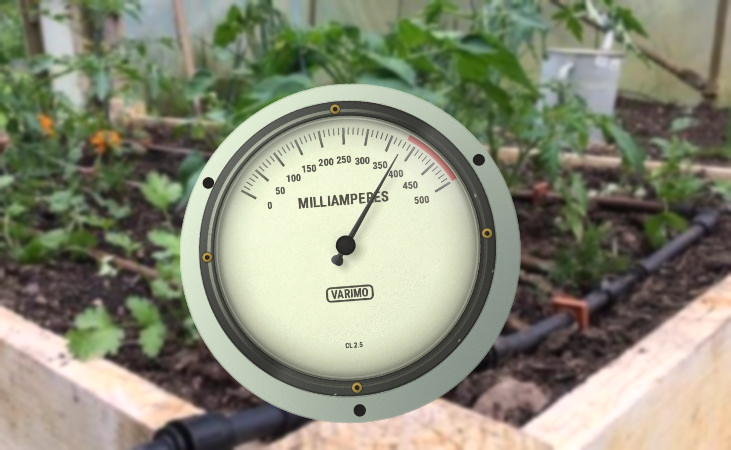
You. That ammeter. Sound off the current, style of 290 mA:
380 mA
